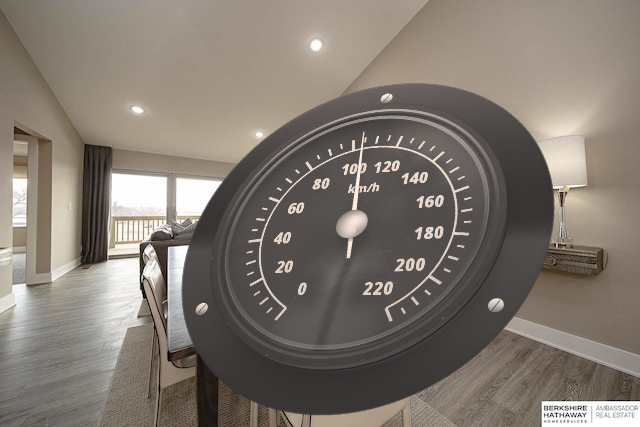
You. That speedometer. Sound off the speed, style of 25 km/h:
105 km/h
